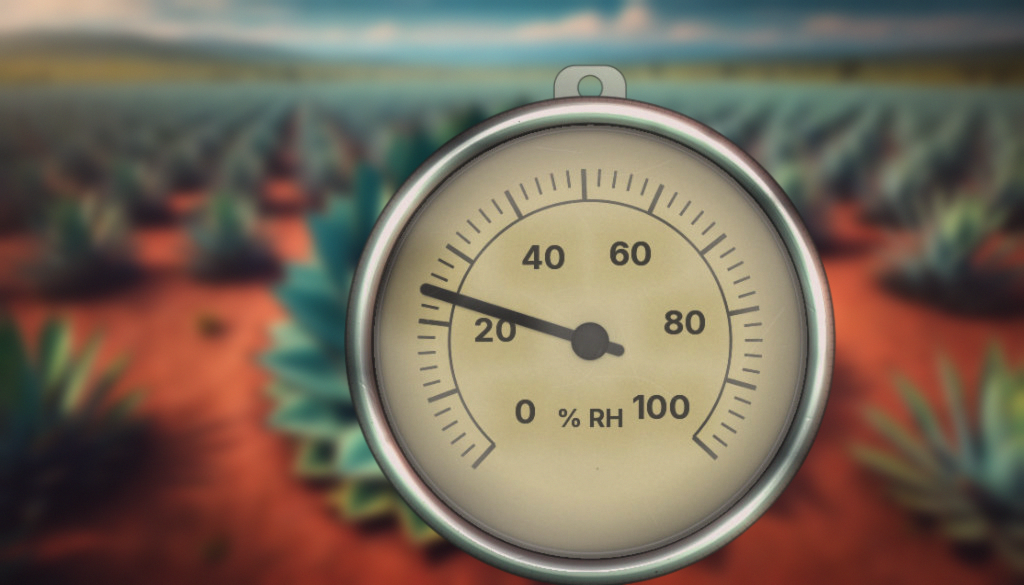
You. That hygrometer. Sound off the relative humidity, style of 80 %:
24 %
